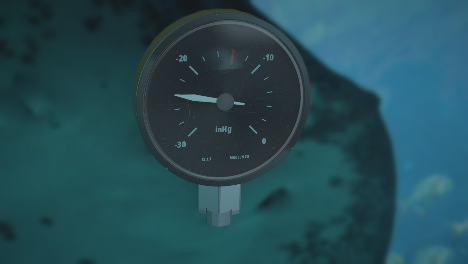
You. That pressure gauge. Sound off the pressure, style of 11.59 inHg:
-24 inHg
